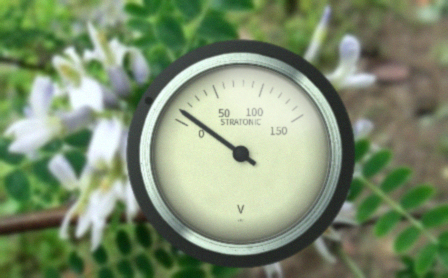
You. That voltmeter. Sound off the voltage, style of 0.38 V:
10 V
